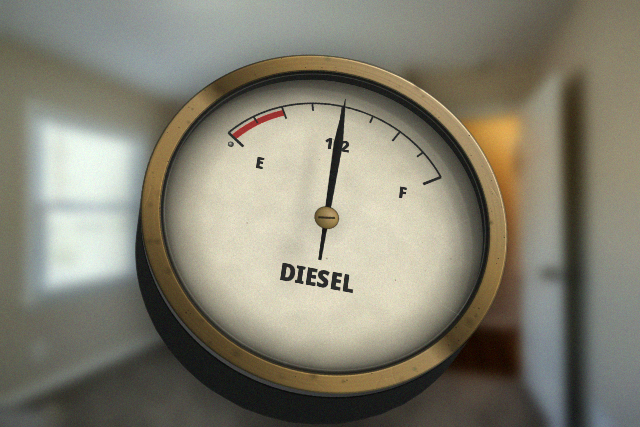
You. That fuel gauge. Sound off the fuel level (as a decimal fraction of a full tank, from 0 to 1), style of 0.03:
0.5
